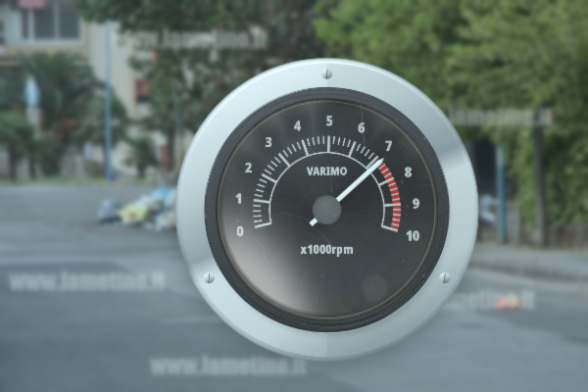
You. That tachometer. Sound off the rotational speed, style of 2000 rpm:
7200 rpm
